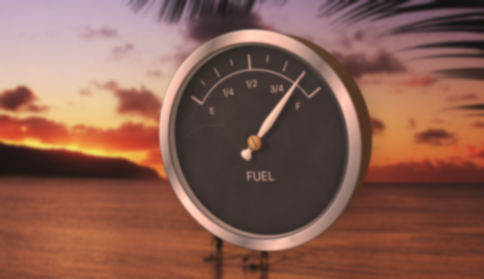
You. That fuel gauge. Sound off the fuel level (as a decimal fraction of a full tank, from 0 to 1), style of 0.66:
0.875
